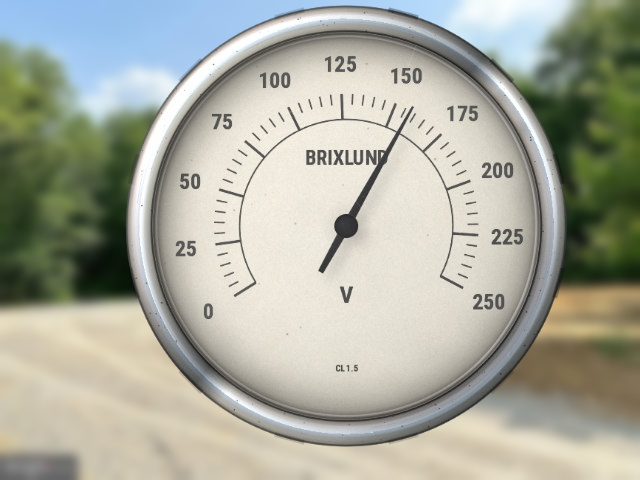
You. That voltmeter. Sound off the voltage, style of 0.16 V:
157.5 V
